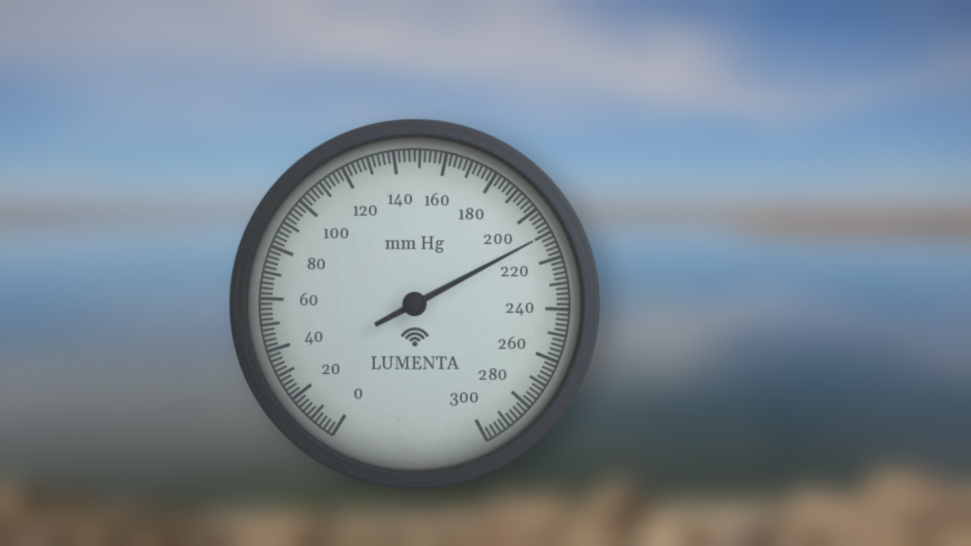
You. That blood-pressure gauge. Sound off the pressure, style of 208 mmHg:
210 mmHg
